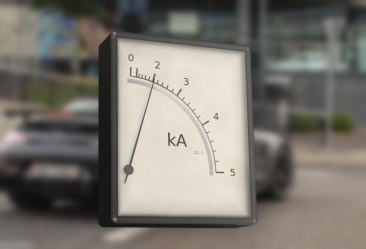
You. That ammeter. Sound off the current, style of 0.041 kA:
2 kA
